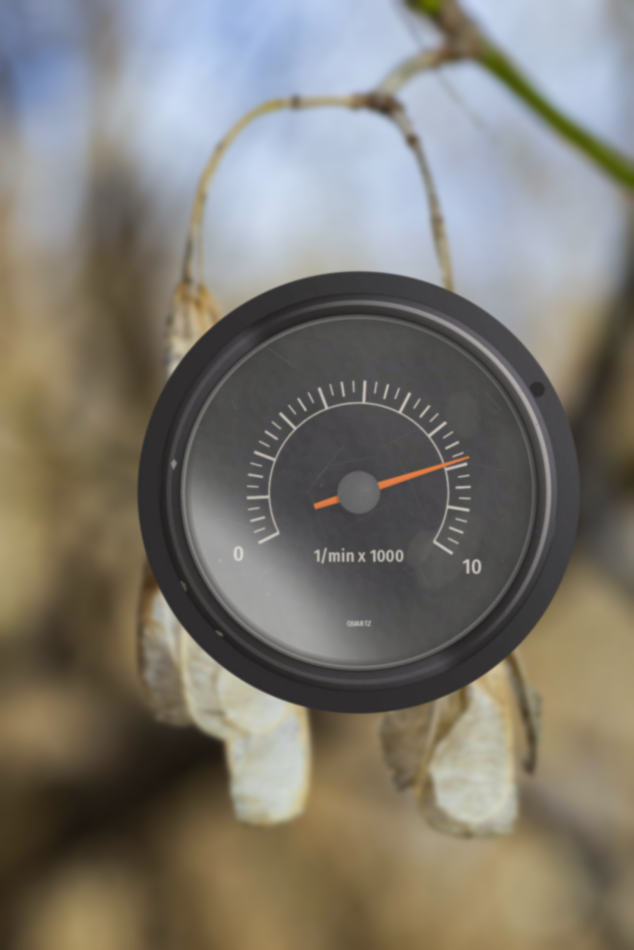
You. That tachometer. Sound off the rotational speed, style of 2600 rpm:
7875 rpm
